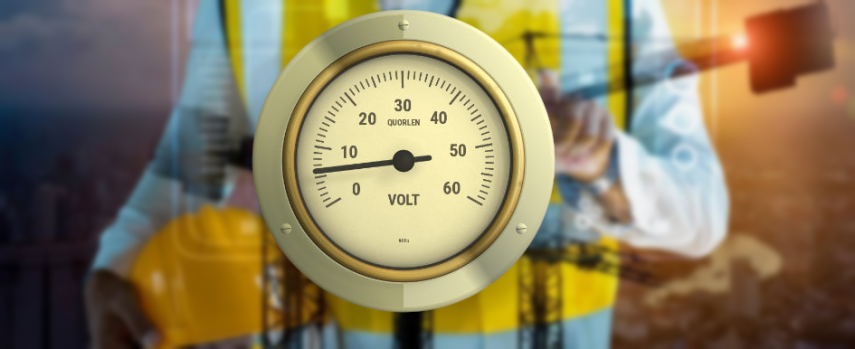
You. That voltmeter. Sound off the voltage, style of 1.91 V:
6 V
